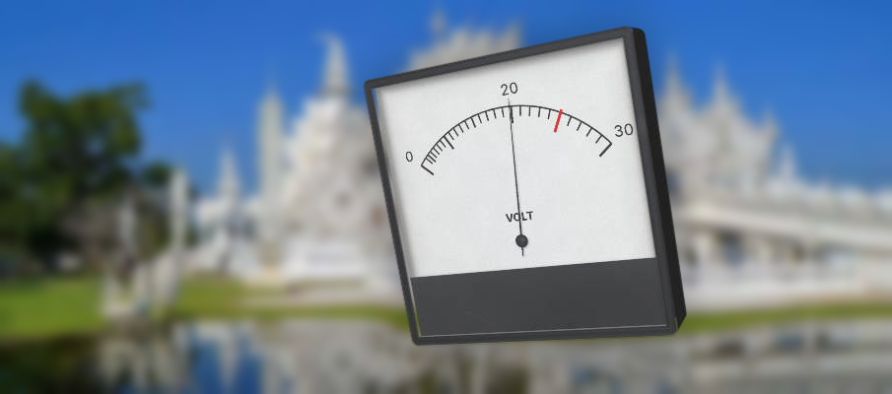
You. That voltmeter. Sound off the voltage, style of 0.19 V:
20 V
